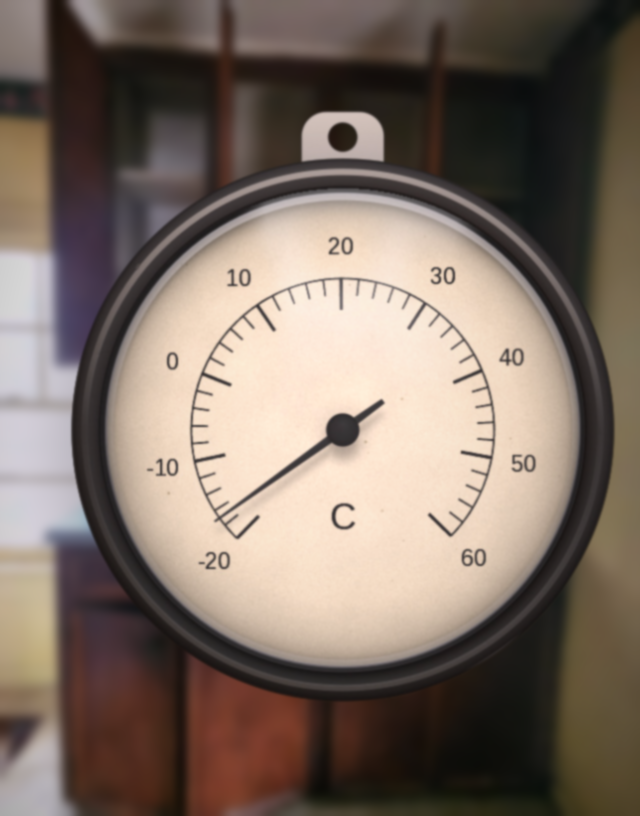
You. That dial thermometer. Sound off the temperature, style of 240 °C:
-17 °C
